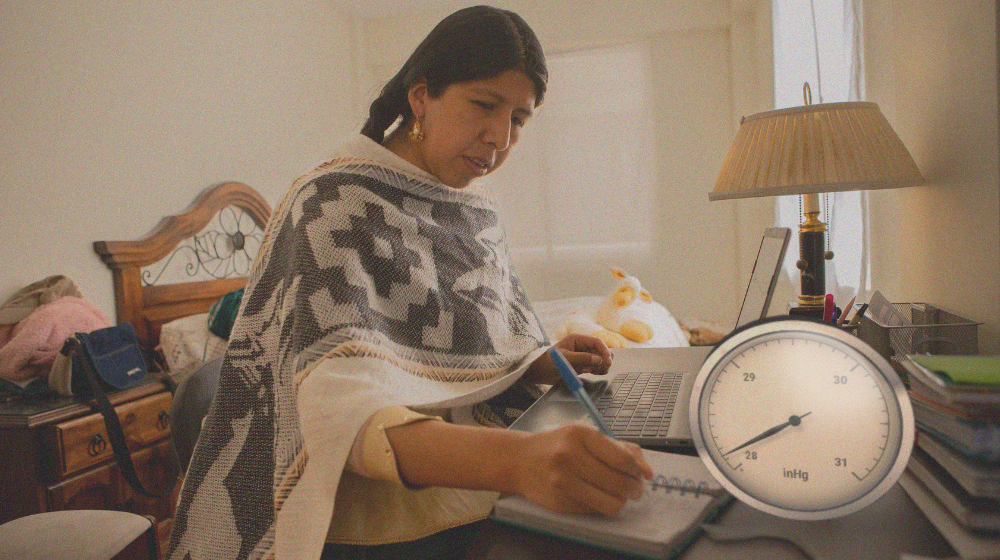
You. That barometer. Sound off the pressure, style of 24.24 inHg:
28.15 inHg
